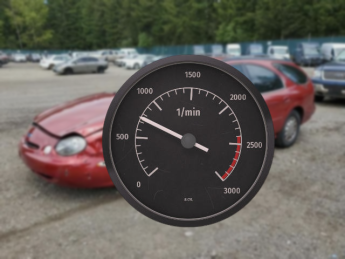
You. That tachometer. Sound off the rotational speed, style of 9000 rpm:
750 rpm
